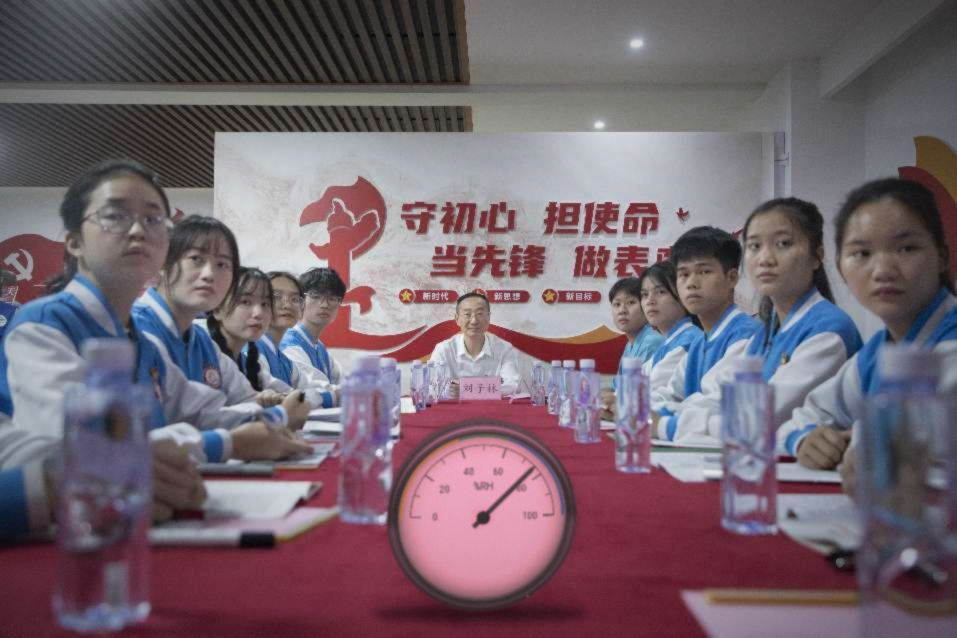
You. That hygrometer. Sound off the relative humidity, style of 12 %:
75 %
